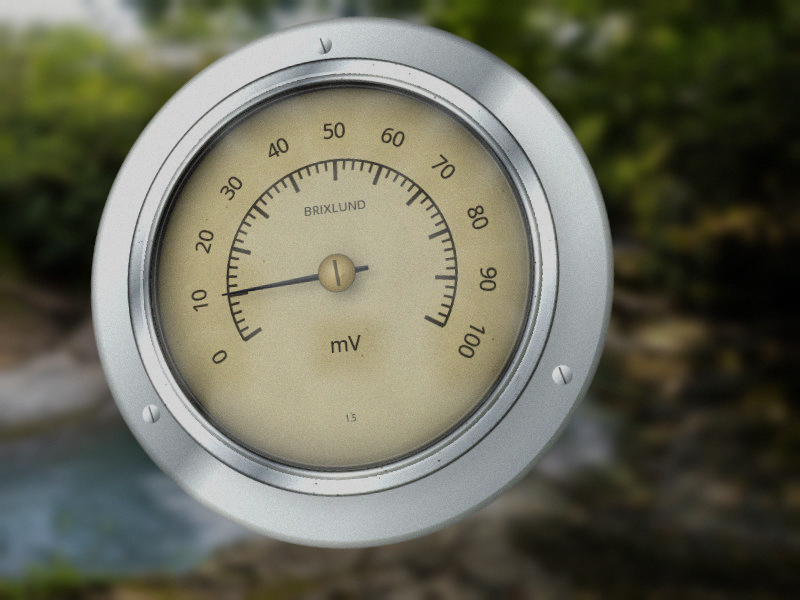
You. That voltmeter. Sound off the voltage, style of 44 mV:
10 mV
